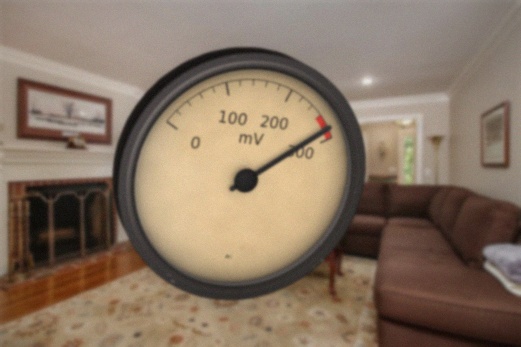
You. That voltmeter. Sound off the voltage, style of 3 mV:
280 mV
